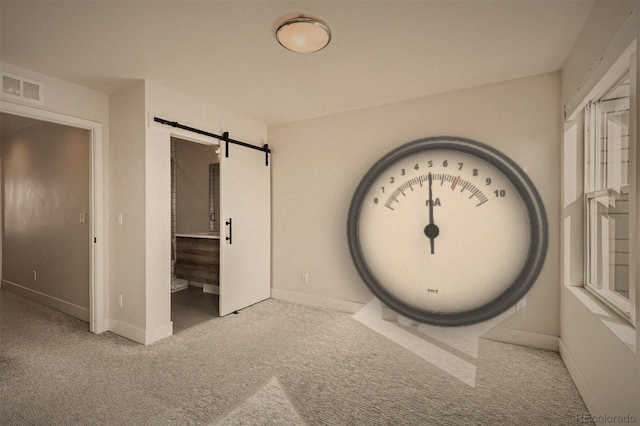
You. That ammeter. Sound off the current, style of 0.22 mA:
5 mA
